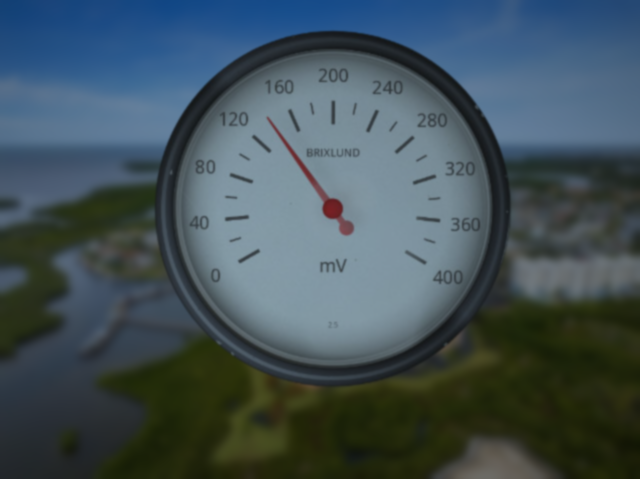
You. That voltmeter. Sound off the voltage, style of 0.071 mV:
140 mV
